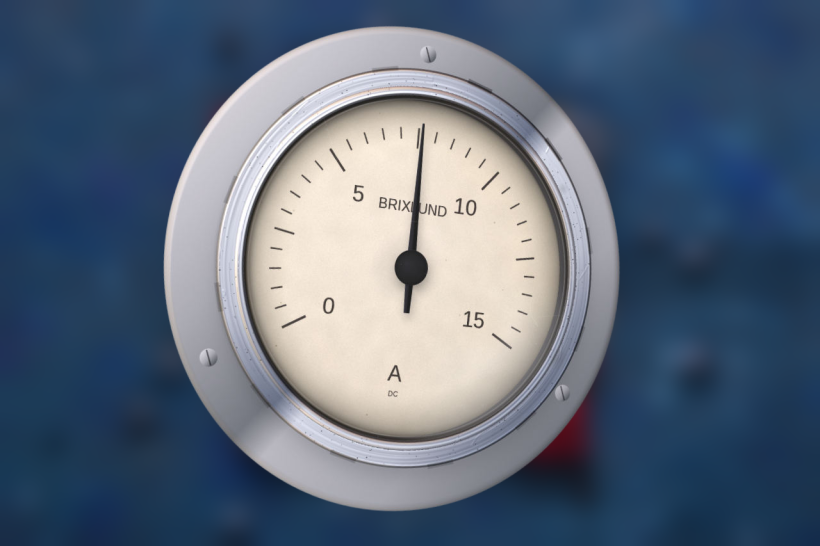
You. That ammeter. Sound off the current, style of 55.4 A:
7.5 A
